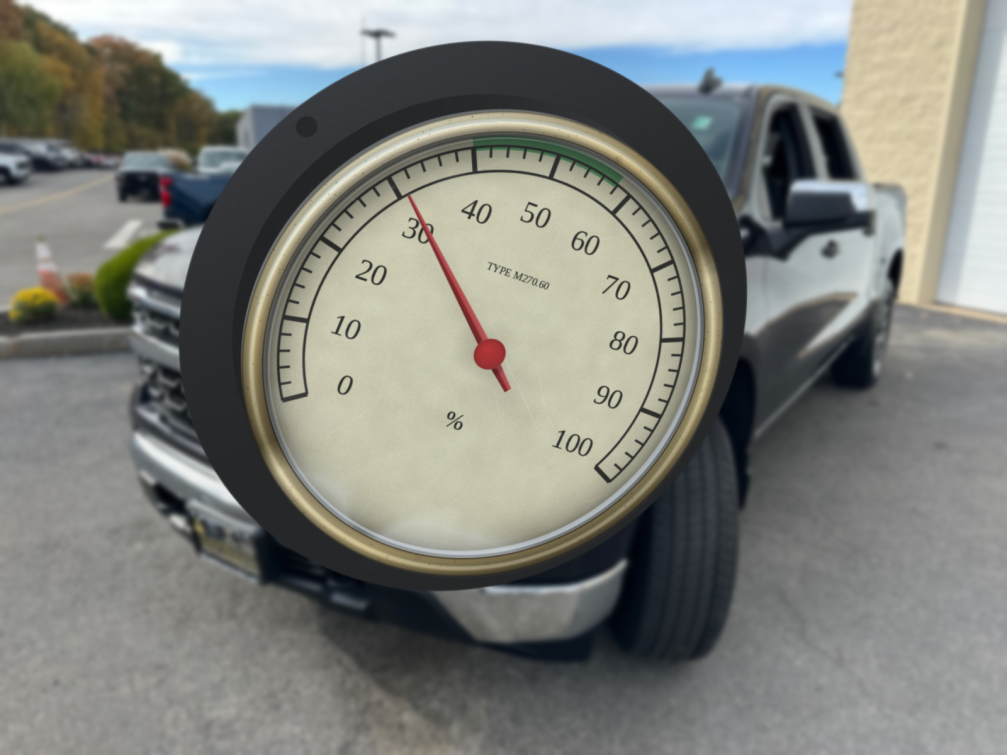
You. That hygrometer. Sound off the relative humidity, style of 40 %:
31 %
